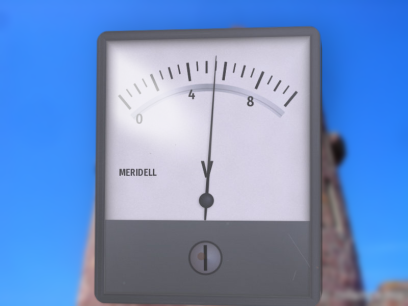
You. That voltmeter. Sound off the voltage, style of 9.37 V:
5.5 V
